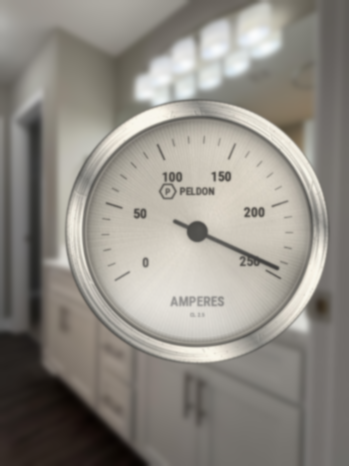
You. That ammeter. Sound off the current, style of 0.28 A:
245 A
